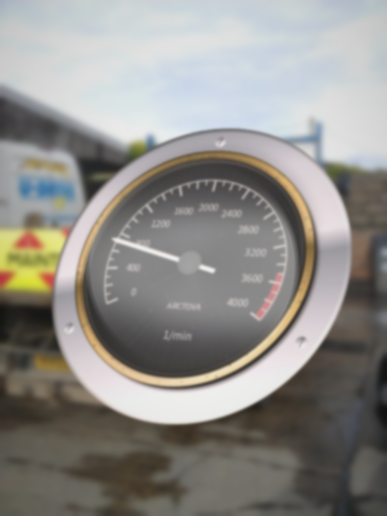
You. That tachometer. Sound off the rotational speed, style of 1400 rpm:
700 rpm
